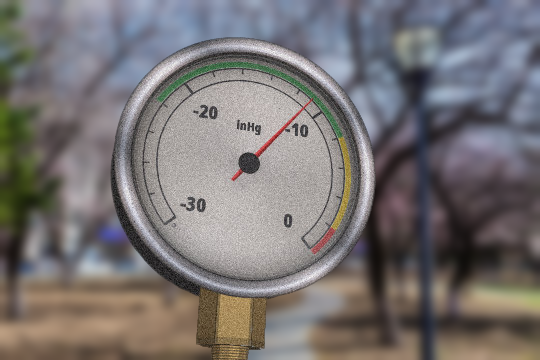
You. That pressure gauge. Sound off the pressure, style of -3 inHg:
-11 inHg
